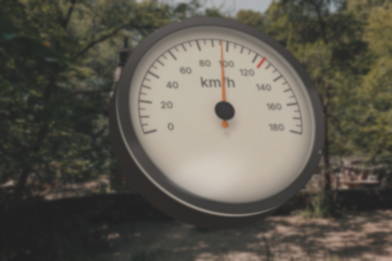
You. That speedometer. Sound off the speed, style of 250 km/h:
95 km/h
